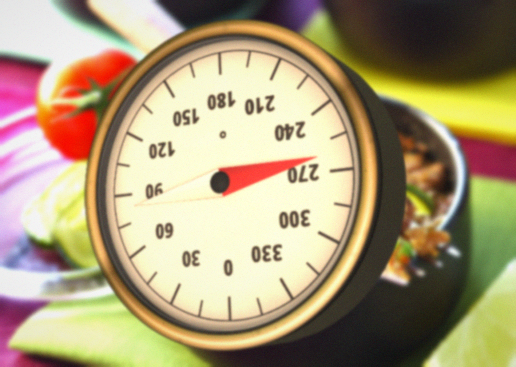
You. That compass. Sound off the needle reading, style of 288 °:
262.5 °
